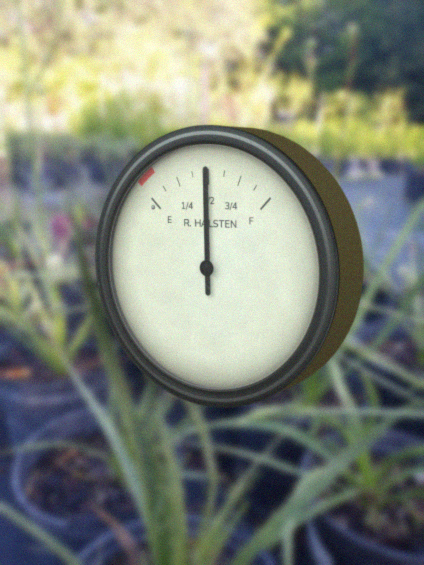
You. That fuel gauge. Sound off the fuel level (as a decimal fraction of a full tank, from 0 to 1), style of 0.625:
0.5
